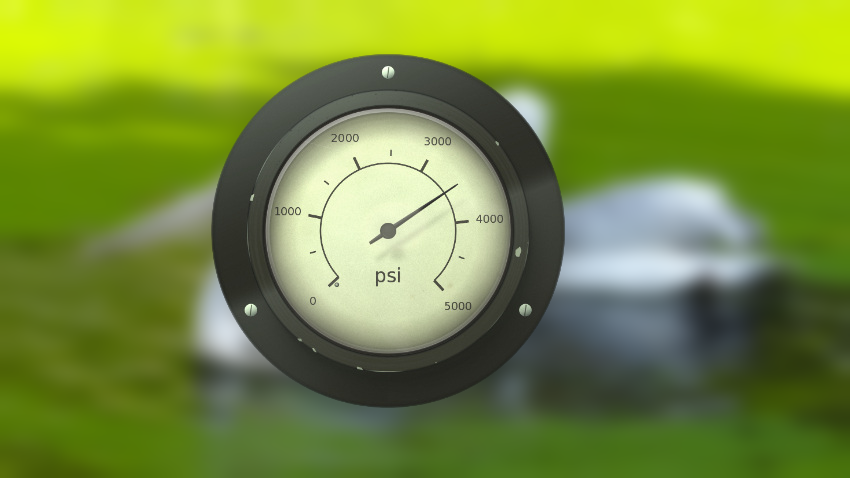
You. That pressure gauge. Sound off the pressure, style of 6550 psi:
3500 psi
